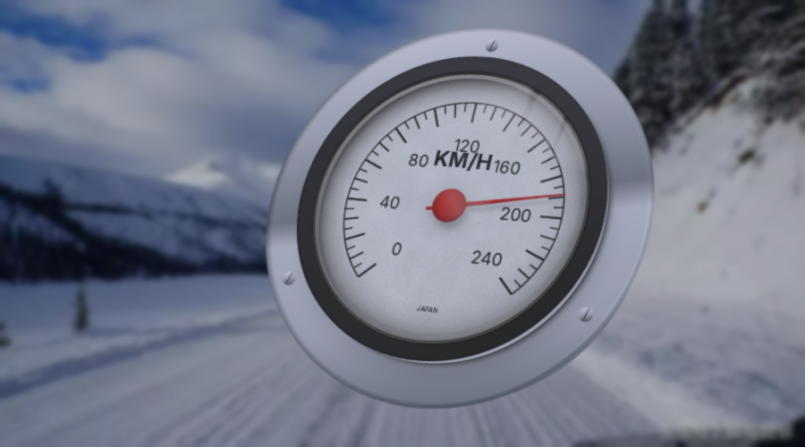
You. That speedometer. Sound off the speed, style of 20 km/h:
190 km/h
